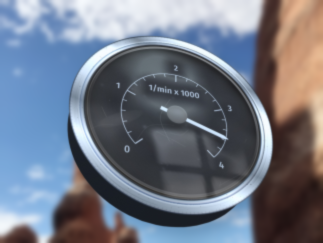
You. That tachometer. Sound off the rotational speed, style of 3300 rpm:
3600 rpm
